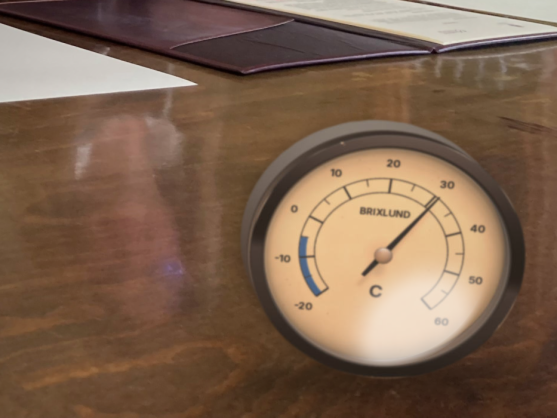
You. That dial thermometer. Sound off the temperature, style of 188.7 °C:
30 °C
